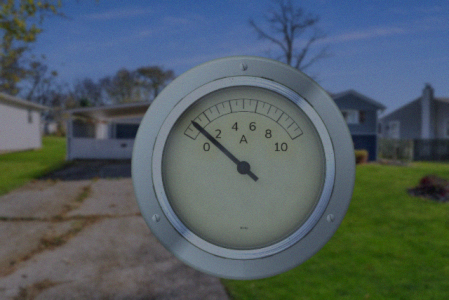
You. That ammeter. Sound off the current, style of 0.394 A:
1 A
